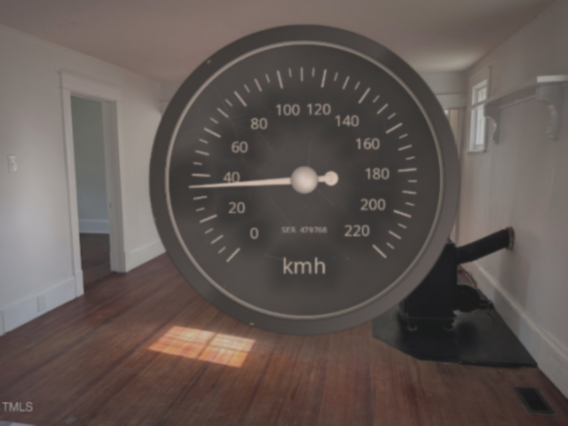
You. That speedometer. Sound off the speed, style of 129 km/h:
35 km/h
